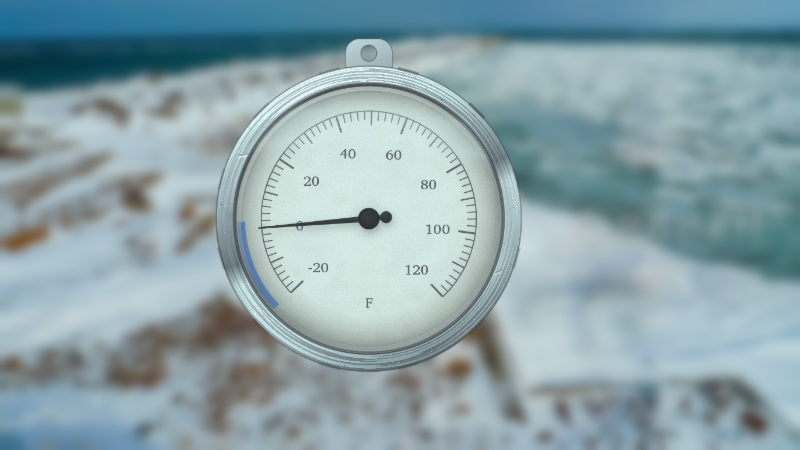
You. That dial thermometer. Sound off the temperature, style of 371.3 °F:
0 °F
